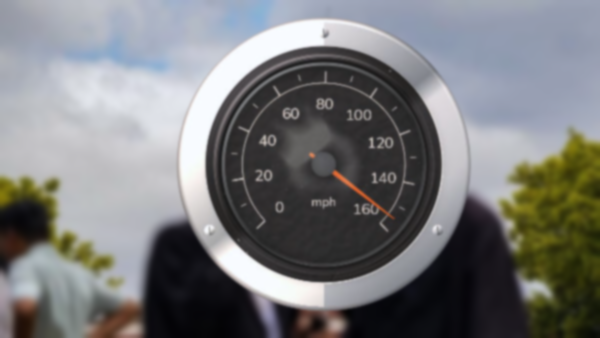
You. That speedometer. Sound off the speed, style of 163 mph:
155 mph
